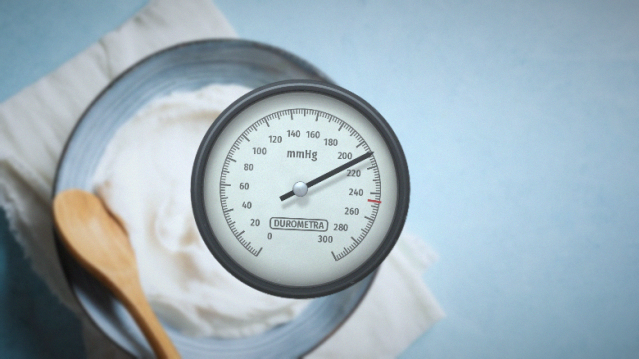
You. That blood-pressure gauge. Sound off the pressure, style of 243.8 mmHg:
210 mmHg
